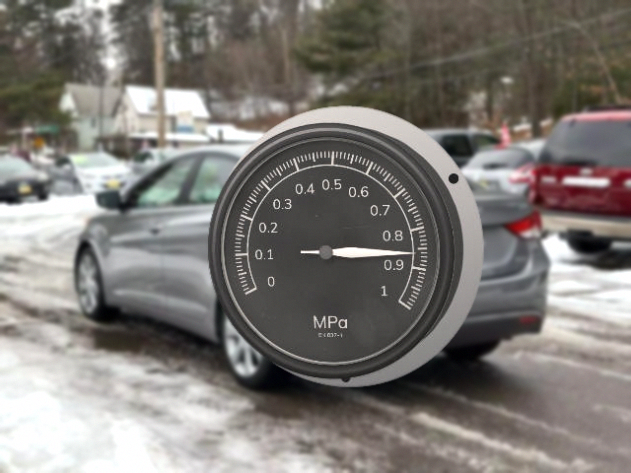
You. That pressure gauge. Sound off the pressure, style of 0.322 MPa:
0.86 MPa
